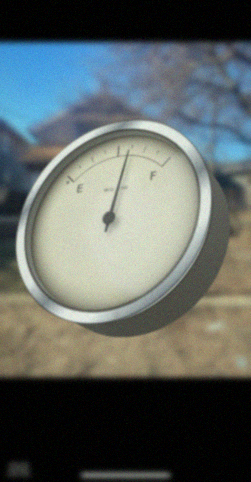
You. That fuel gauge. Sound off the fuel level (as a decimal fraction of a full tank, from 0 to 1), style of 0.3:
0.625
